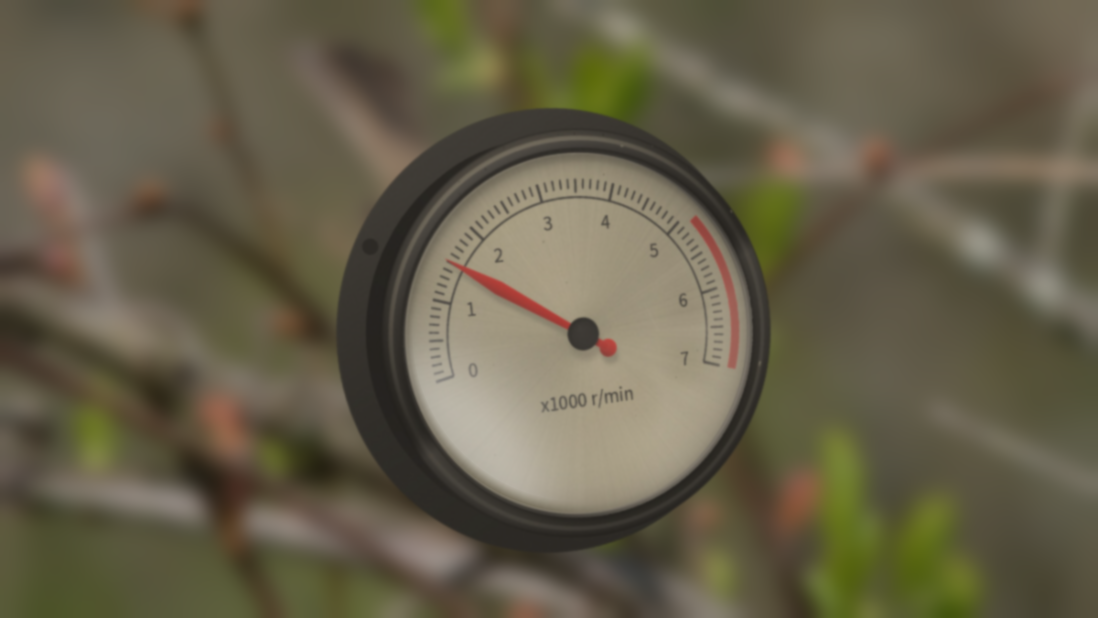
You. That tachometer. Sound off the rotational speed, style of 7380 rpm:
1500 rpm
